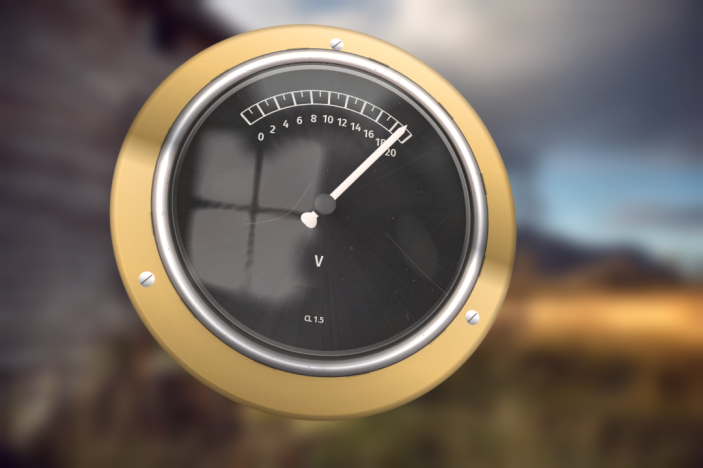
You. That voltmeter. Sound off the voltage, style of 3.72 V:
19 V
